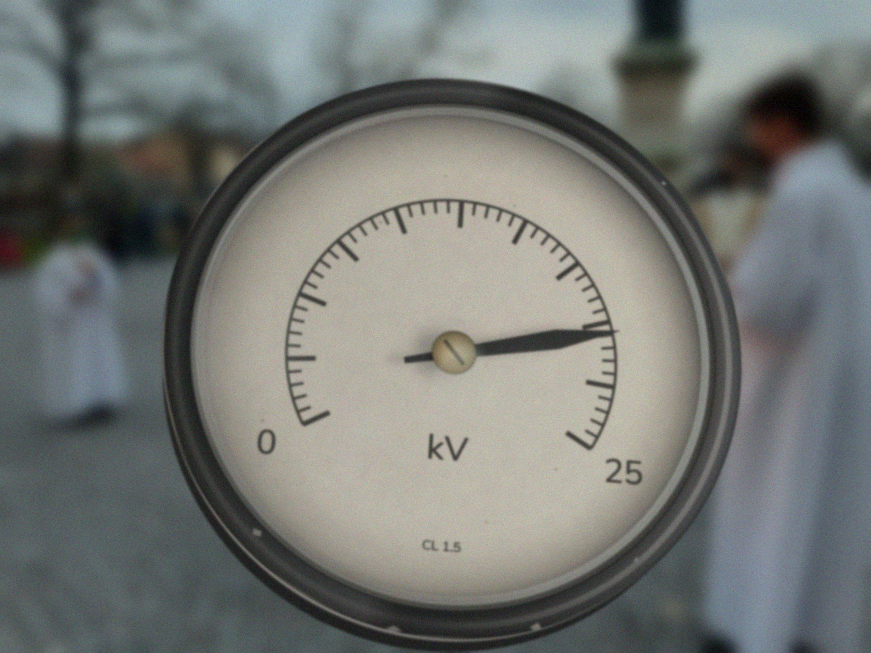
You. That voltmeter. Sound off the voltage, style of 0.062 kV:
20.5 kV
